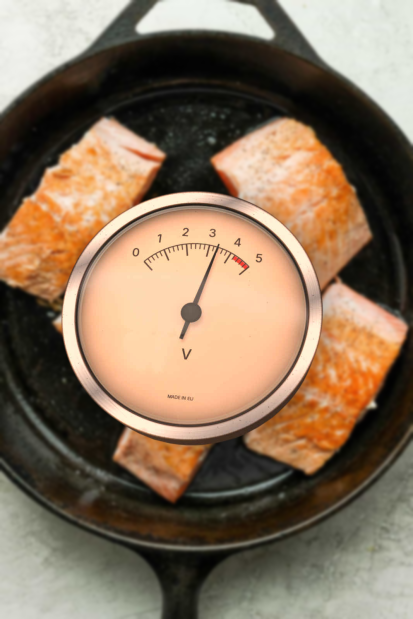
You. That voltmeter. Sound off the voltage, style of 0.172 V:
3.4 V
